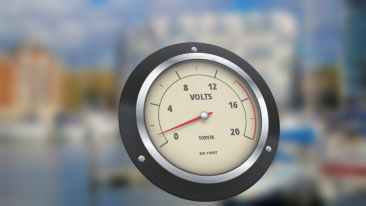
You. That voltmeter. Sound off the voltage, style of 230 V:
1 V
